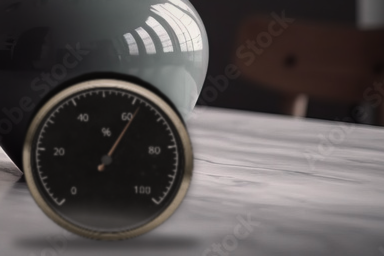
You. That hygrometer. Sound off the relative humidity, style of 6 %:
62 %
